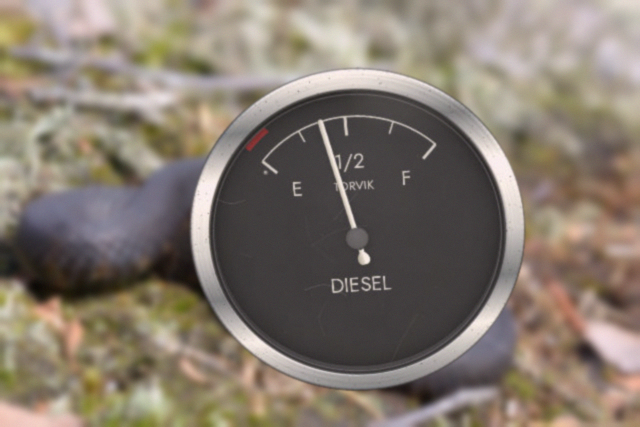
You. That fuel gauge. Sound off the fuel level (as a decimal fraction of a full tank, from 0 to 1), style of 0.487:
0.375
